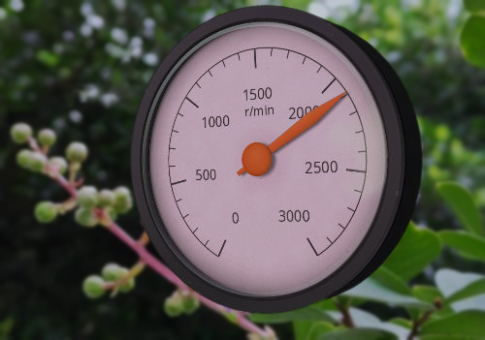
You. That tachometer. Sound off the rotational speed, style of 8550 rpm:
2100 rpm
